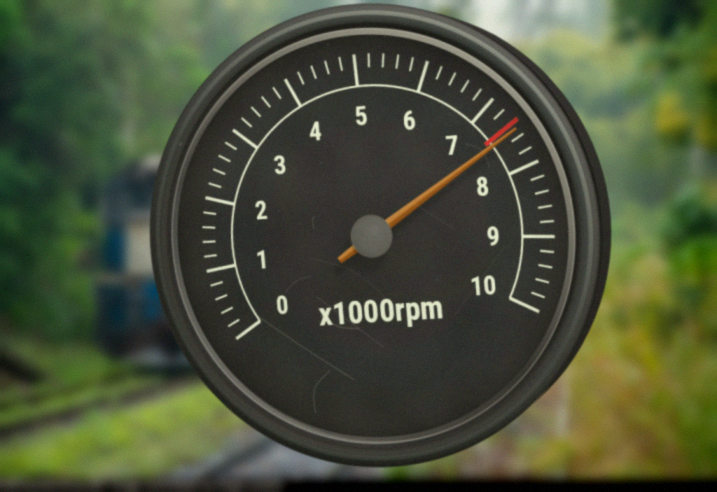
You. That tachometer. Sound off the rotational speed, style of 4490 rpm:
7500 rpm
